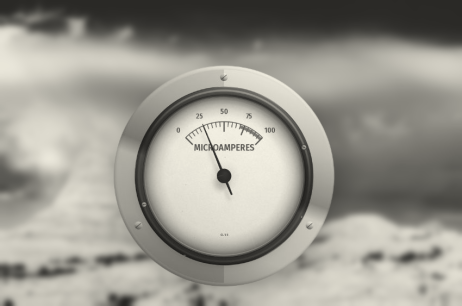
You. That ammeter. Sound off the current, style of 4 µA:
25 µA
